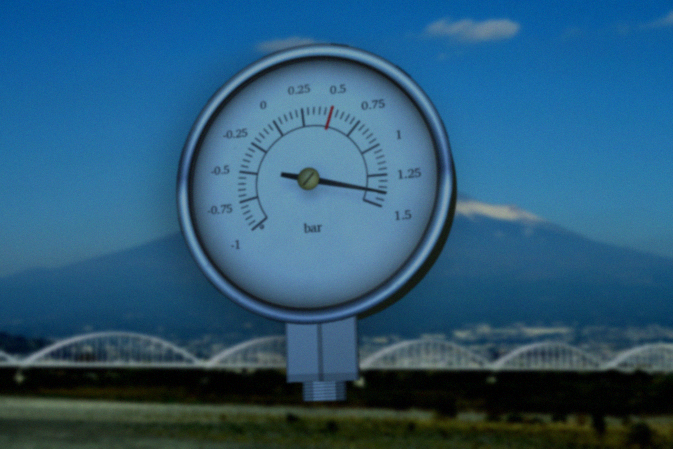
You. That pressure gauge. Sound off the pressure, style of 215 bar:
1.4 bar
